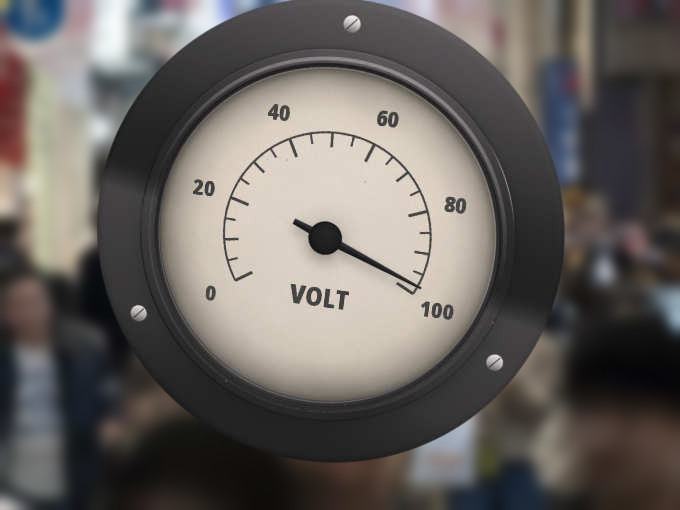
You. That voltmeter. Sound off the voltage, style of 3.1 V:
97.5 V
